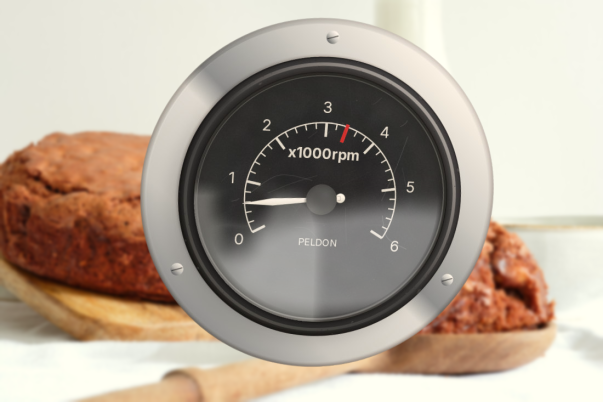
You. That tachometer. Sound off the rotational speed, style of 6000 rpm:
600 rpm
